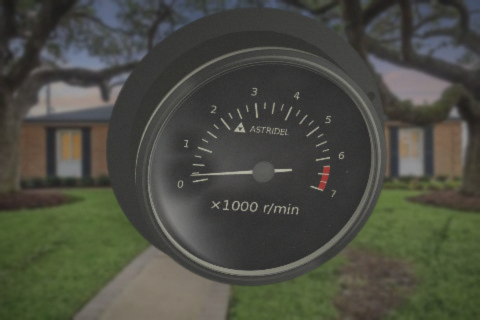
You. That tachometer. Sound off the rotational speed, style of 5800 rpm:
250 rpm
